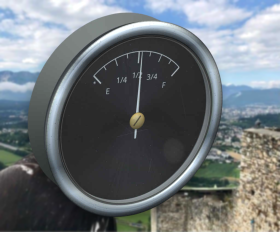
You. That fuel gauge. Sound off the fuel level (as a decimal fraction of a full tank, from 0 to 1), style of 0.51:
0.5
